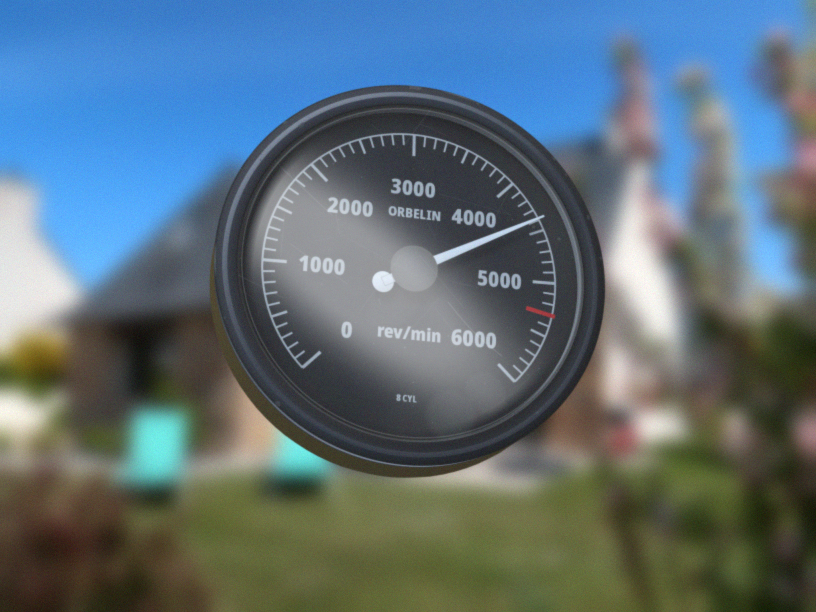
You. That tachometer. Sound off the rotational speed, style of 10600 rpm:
4400 rpm
